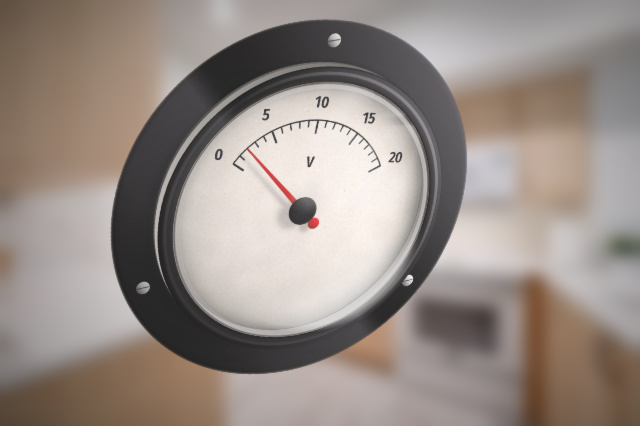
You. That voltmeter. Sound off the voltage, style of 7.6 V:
2 V
